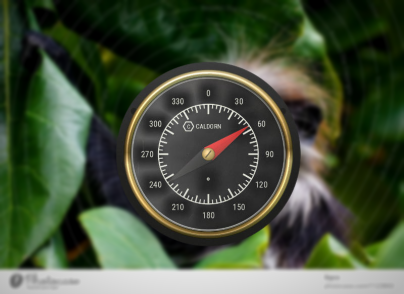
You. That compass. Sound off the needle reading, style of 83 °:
55 °
